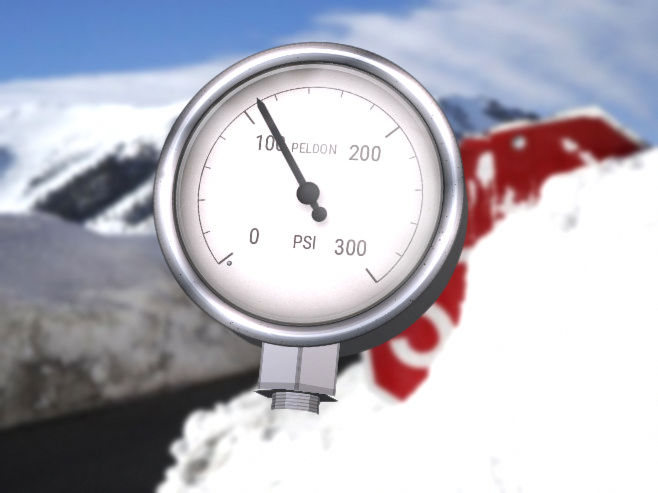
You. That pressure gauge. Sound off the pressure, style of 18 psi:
110 psi
